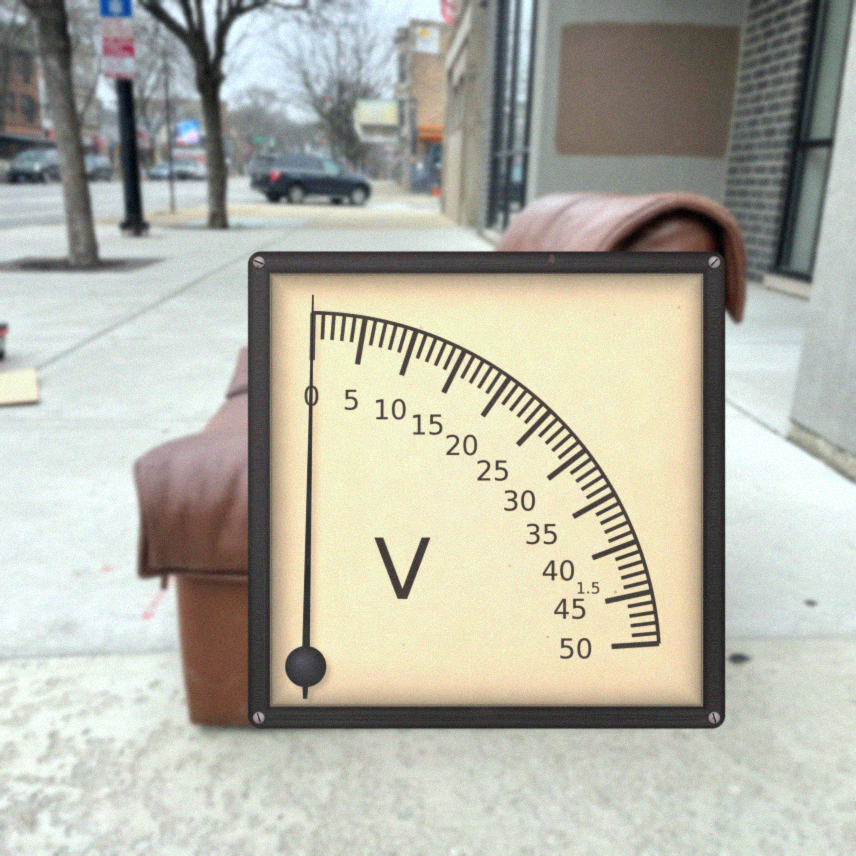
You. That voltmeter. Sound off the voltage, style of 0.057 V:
0 V
